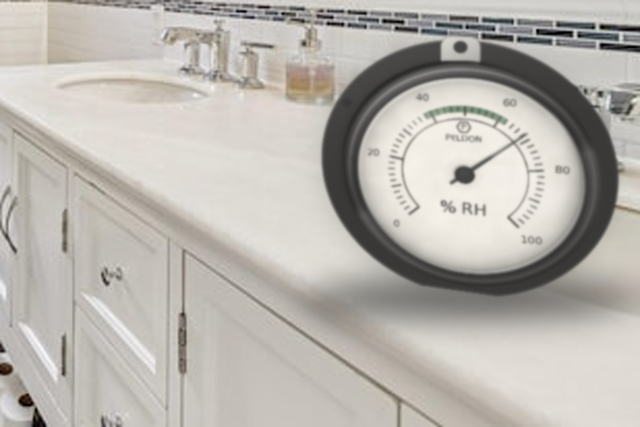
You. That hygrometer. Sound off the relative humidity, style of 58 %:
68 %
